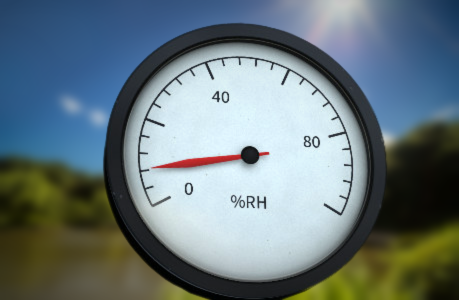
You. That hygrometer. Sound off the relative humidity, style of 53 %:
8 %
